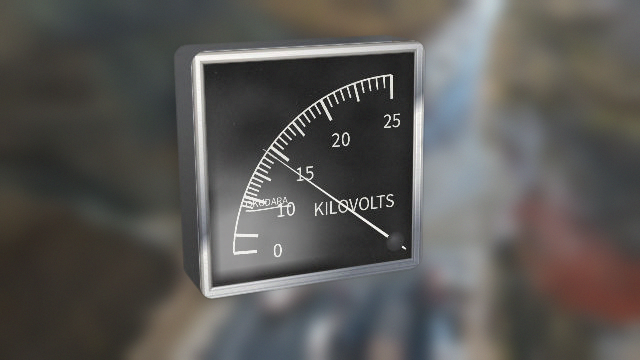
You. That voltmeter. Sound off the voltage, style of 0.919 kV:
14.5 kV
